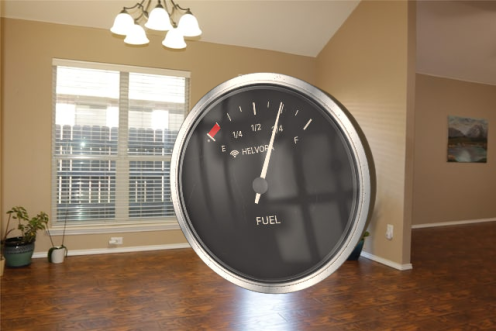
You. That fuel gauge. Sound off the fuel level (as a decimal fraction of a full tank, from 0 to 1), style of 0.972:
0.75
